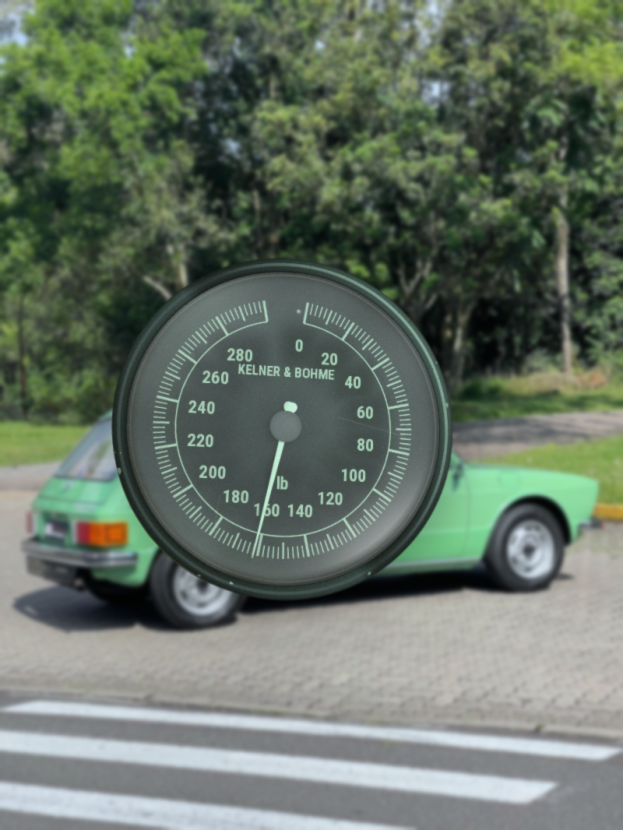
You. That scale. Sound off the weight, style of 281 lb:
162 lb
